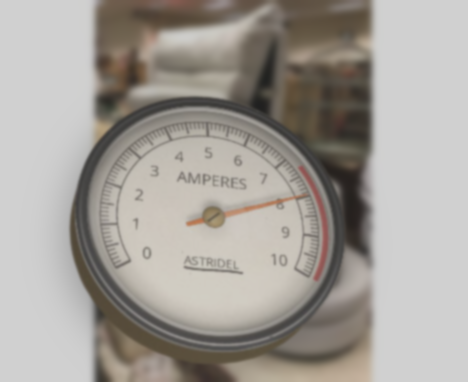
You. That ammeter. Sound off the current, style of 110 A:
8 A
